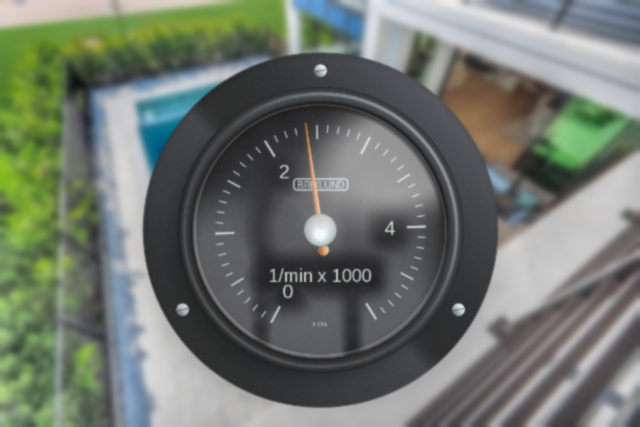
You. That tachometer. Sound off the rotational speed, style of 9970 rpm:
2400 rpm
